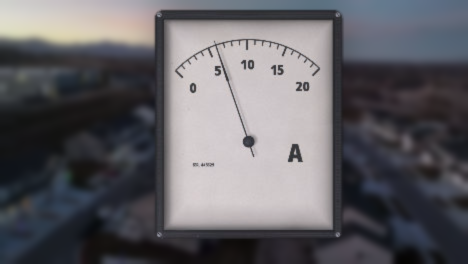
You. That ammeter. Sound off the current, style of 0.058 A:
6 A
